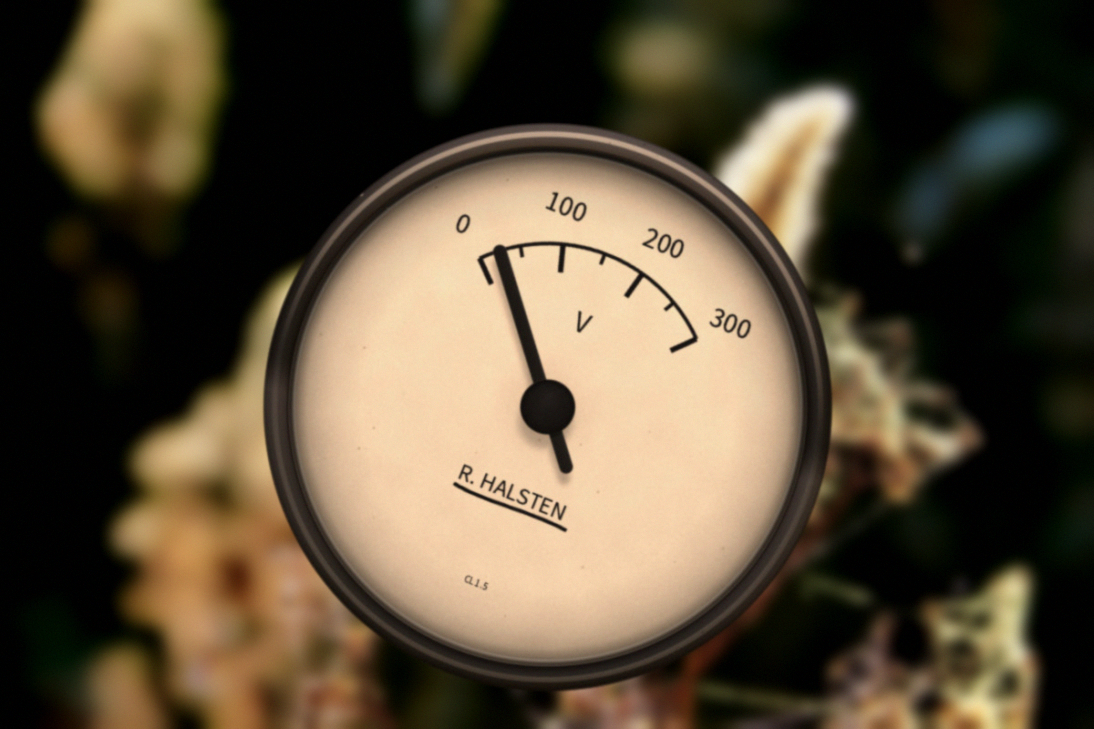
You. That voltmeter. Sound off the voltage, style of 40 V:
25 V
